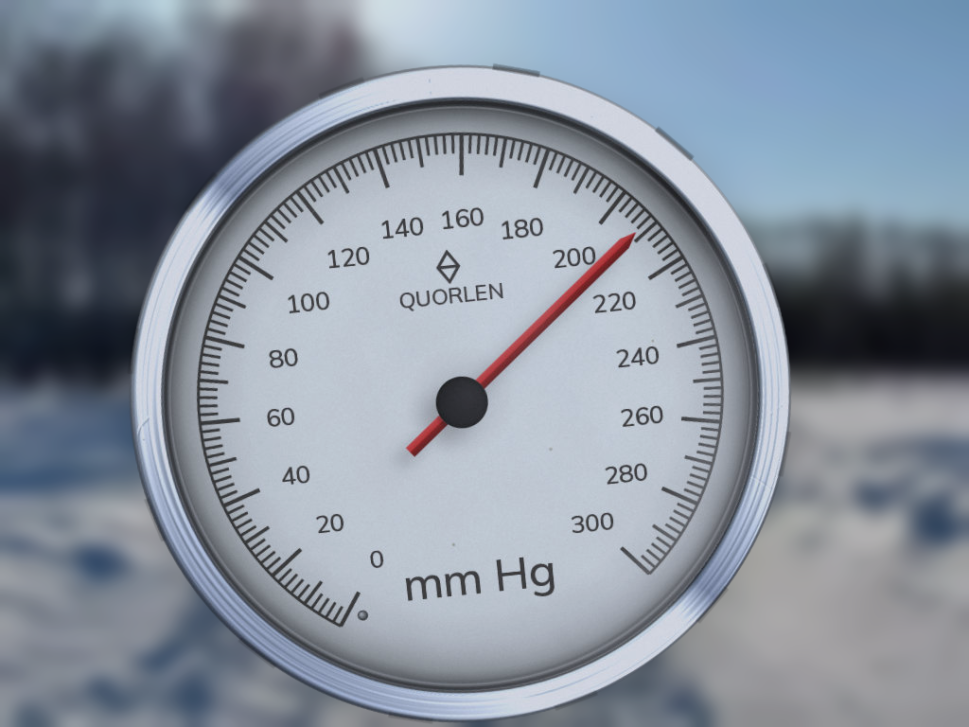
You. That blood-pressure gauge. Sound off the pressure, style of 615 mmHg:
208 mmHg
